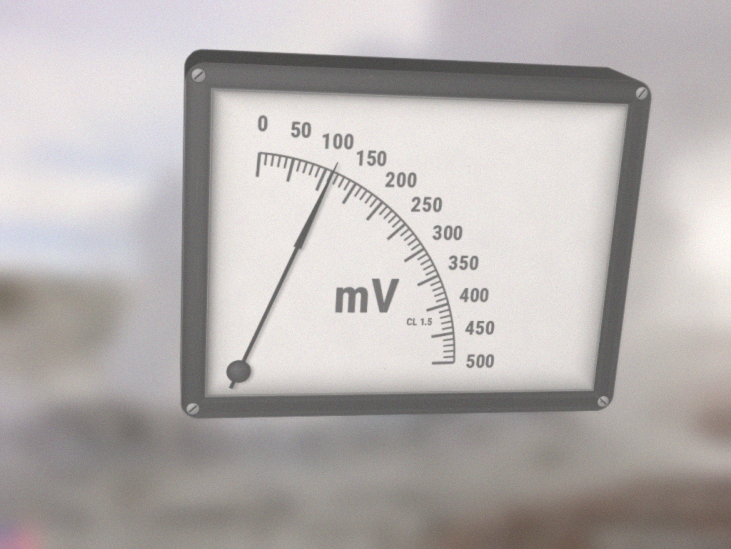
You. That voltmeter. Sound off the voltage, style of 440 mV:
110 mV
